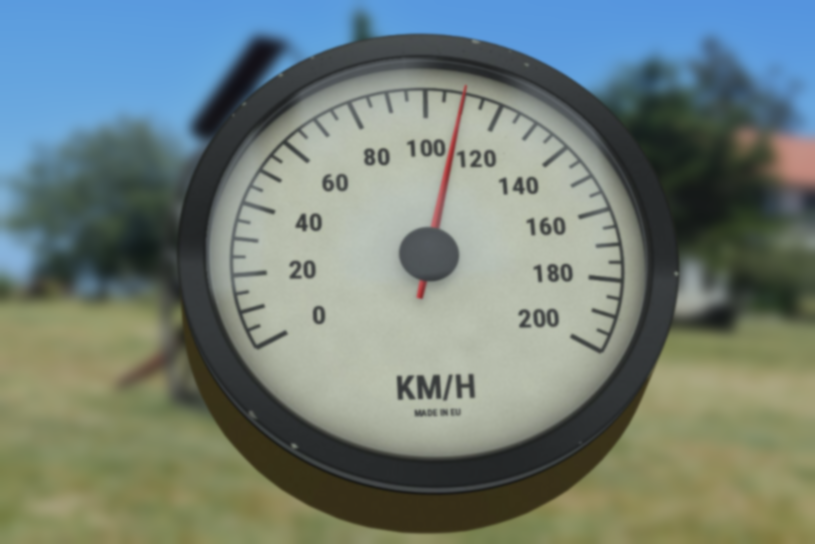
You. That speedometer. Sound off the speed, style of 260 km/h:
110 km/h
